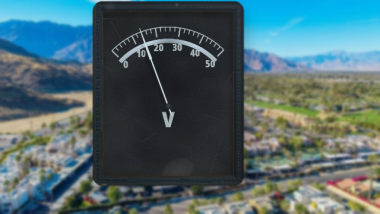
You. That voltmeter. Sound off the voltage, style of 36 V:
14 V
